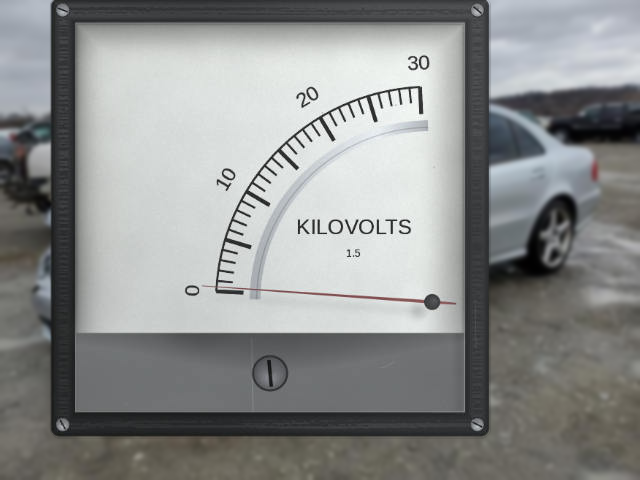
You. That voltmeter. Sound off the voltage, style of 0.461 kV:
0.5 kV
